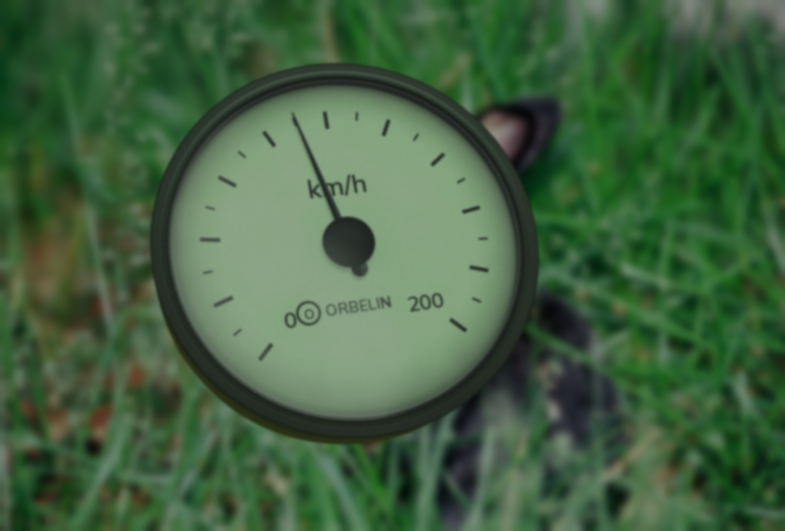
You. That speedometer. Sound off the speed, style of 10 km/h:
90 km/h
